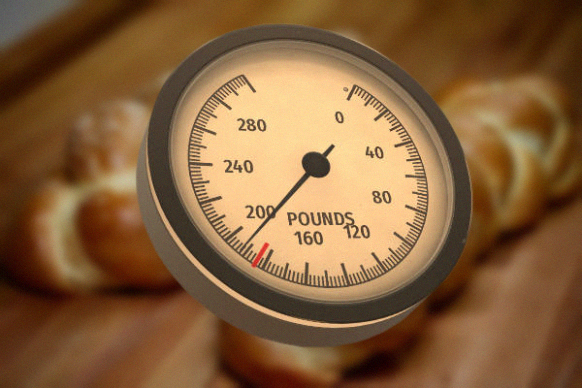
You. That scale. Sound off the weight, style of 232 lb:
192 lb
